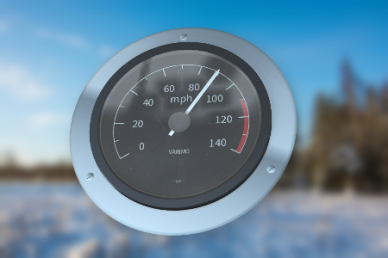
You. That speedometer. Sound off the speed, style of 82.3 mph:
90 mph
